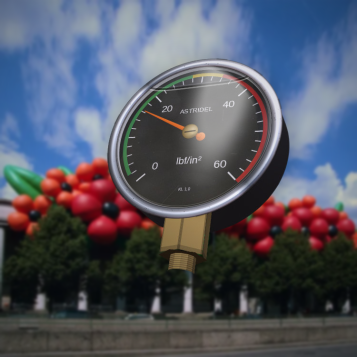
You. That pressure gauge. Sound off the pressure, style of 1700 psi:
16 psi
